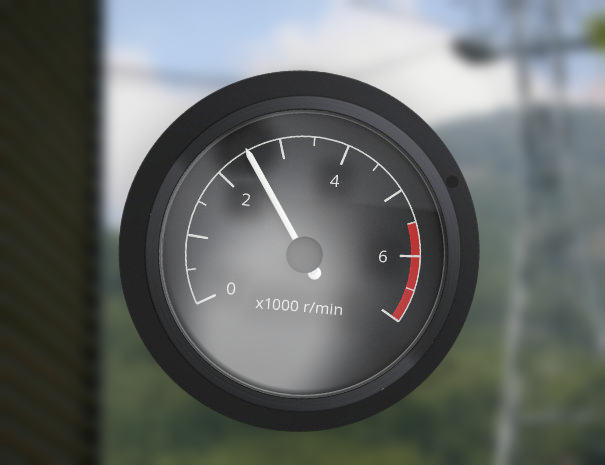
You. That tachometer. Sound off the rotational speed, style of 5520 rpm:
2500 rpm
